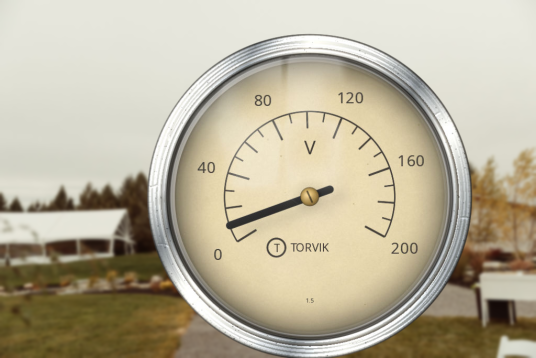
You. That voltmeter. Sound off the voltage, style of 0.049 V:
10 V
